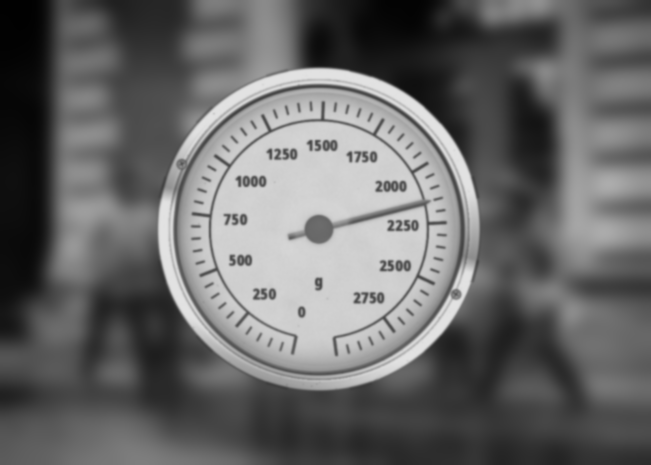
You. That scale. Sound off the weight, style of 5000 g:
2150 g
